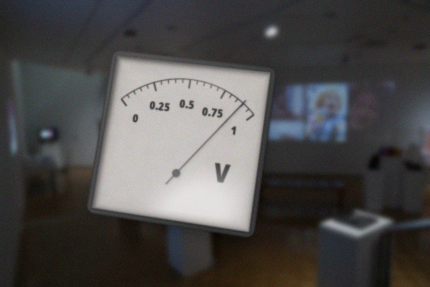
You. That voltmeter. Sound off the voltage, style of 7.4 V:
0.9 V
